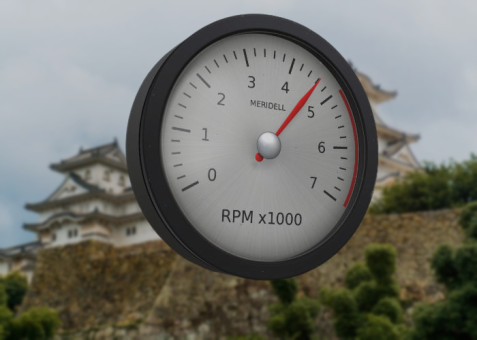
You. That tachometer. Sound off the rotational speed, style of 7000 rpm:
4600 rpm
